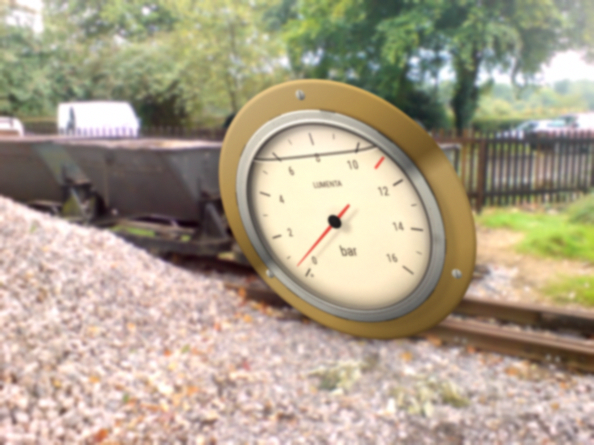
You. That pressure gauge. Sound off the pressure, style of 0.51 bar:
0.5 bar
